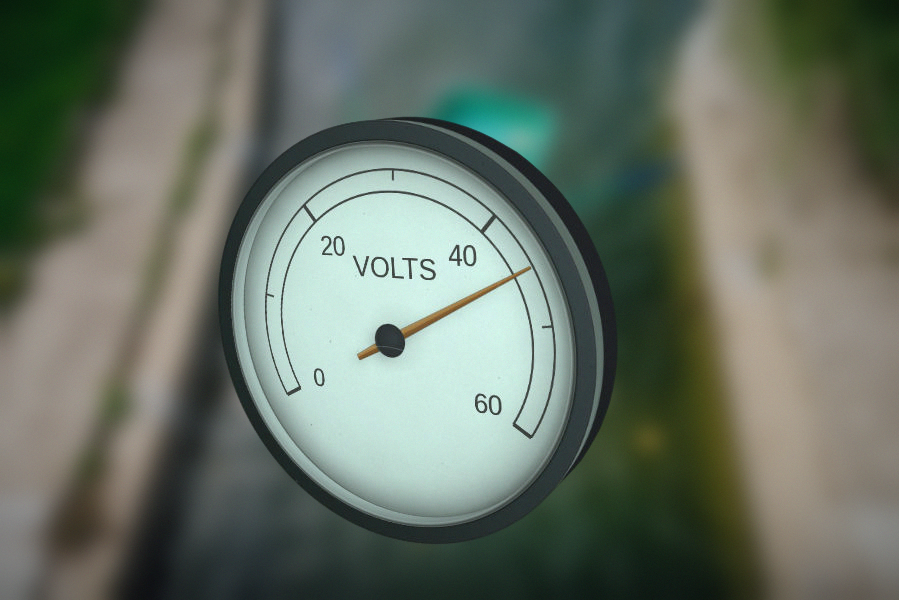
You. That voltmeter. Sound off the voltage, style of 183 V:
45 V
